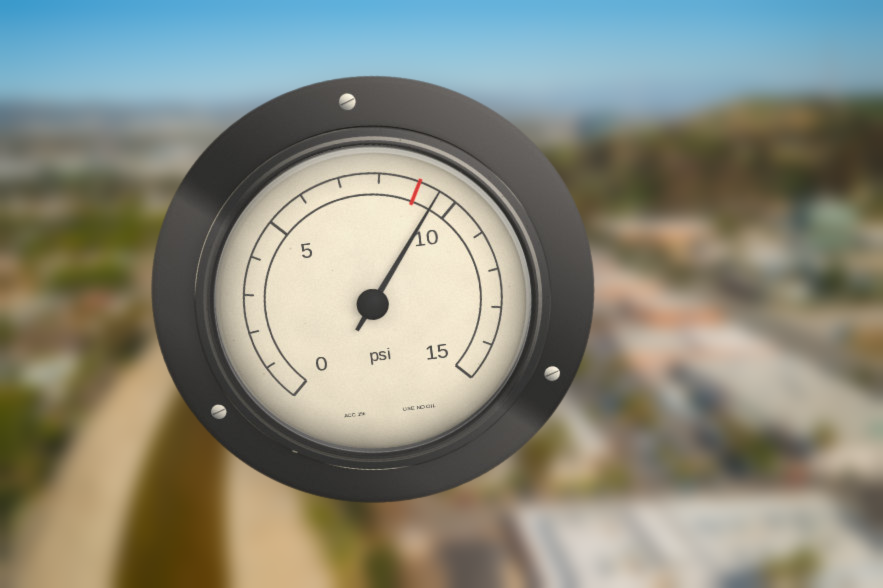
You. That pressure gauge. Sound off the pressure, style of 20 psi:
9.5 psi
